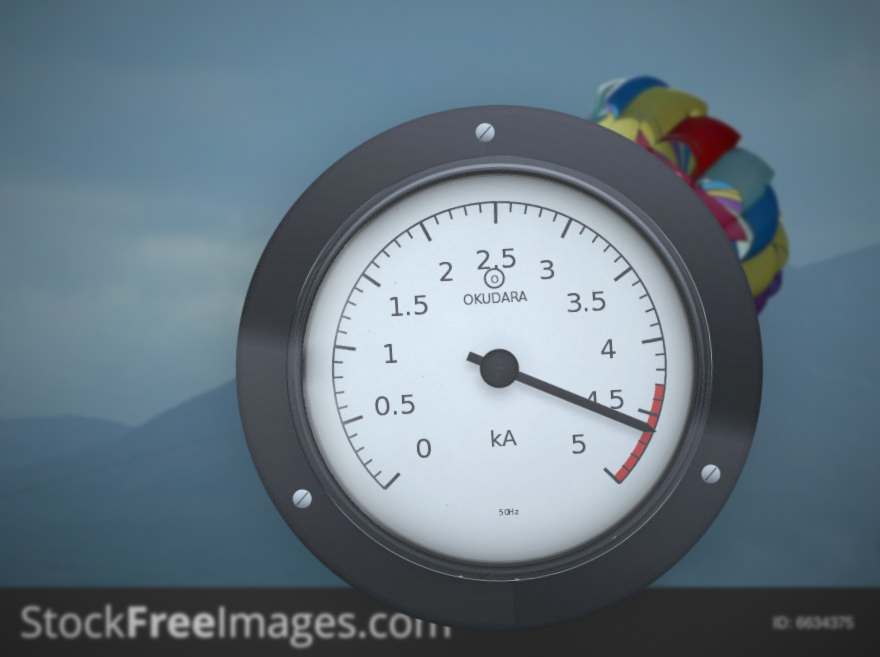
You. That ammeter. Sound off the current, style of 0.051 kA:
4.6 kA
